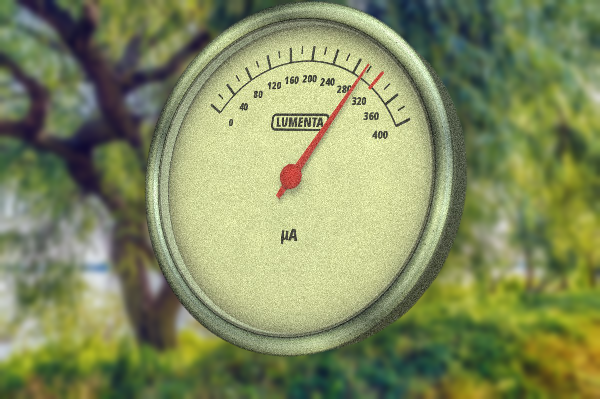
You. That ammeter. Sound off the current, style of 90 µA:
300 µA
